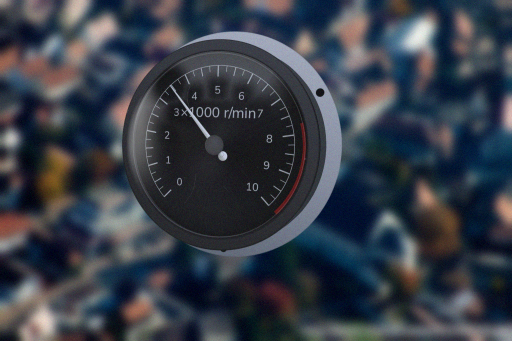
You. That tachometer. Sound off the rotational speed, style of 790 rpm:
3500 rpm
